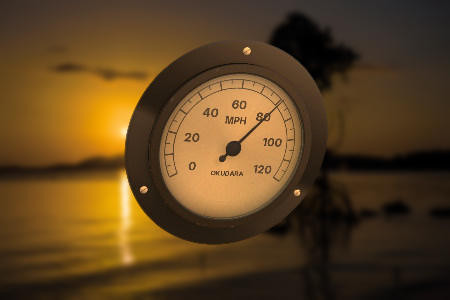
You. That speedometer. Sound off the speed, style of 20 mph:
80 mph
